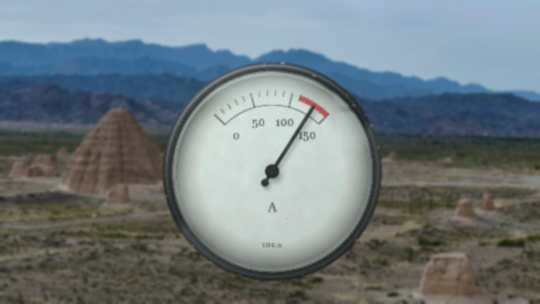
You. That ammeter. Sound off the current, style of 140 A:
130 A
